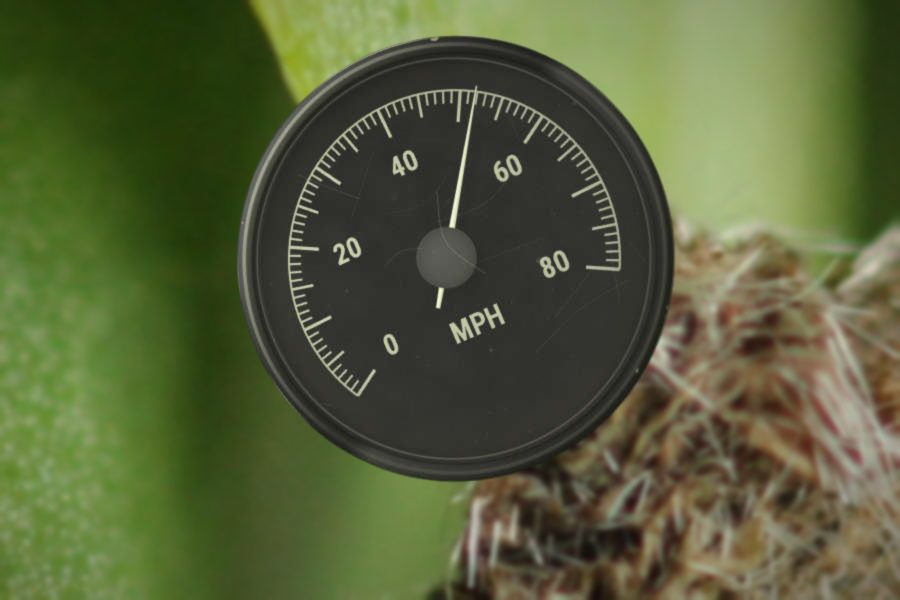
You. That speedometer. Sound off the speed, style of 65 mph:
52 mph
